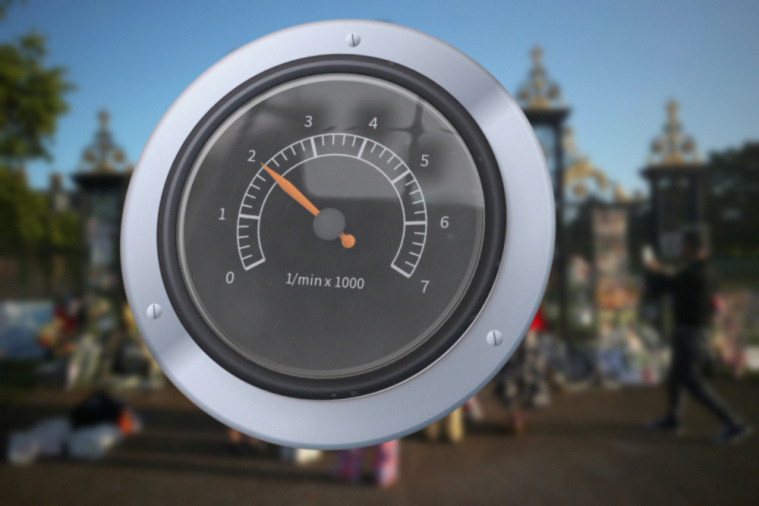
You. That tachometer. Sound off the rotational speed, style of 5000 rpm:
2000 rpm
